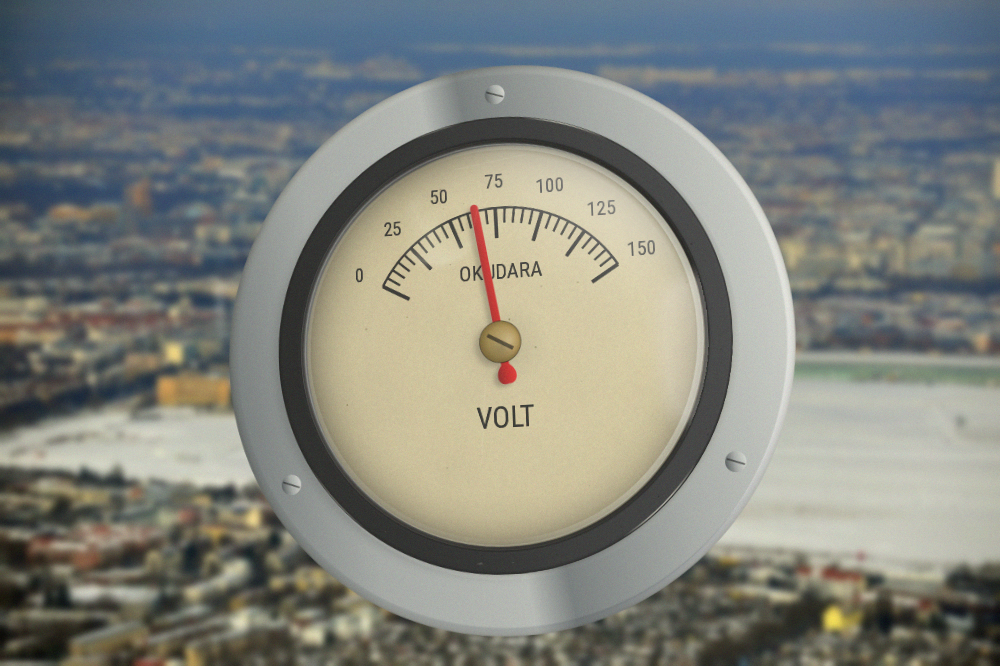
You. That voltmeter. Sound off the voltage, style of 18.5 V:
65 V
